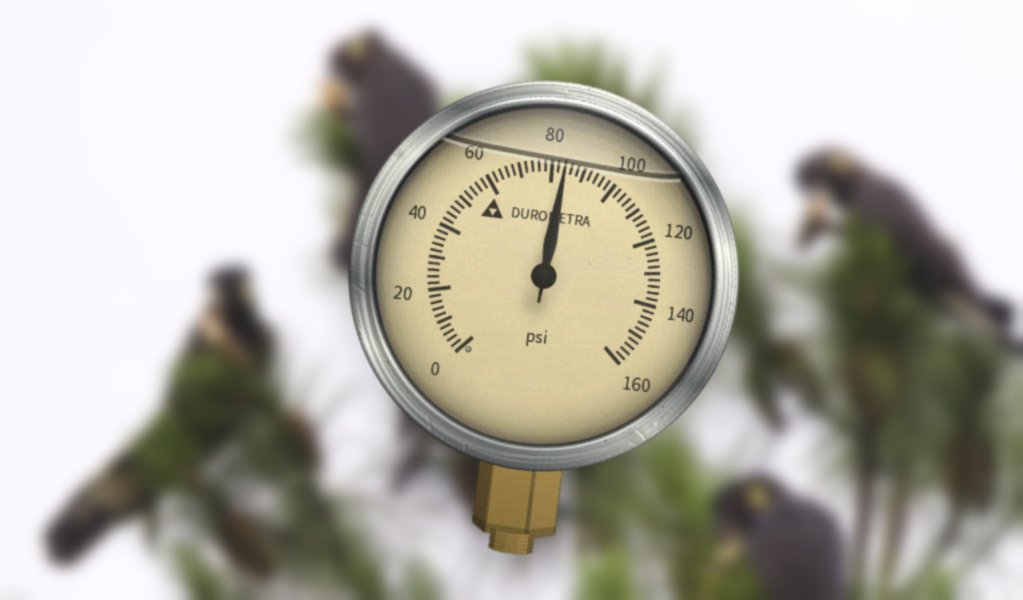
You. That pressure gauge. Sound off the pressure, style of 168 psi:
84 psi
